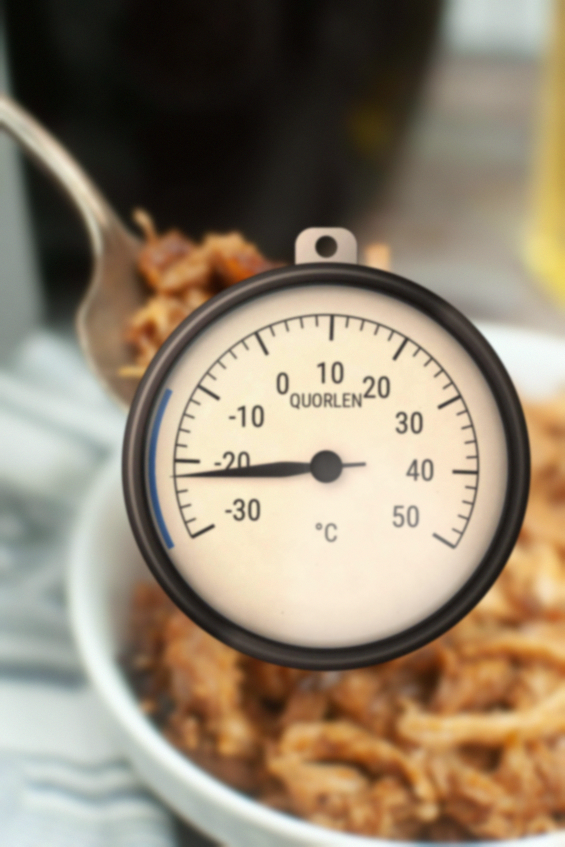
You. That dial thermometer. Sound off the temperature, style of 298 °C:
-22 °C
